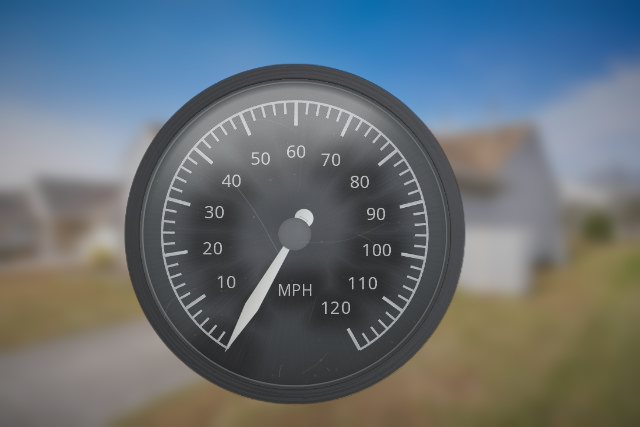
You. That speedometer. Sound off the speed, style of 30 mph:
0 mph
